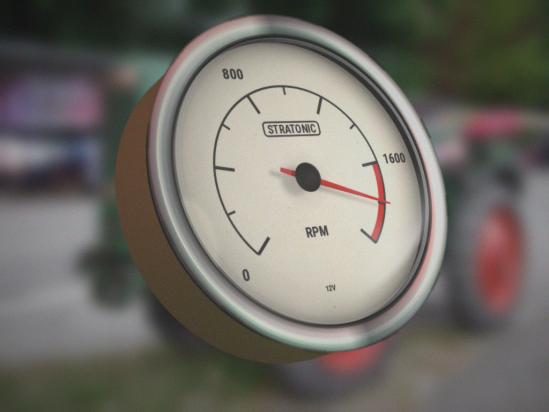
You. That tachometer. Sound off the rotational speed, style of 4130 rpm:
1800 rpm
